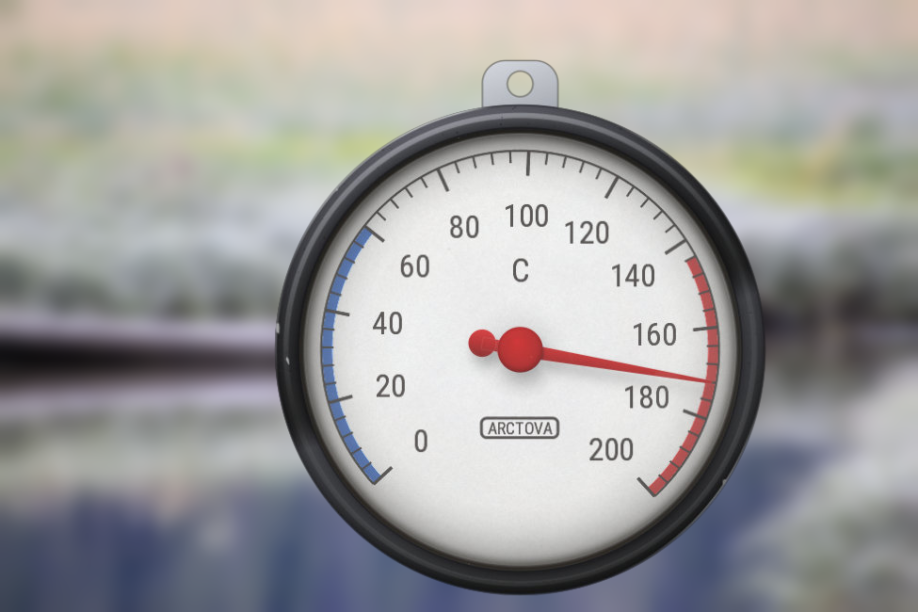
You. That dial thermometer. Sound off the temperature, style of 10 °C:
172 °C
